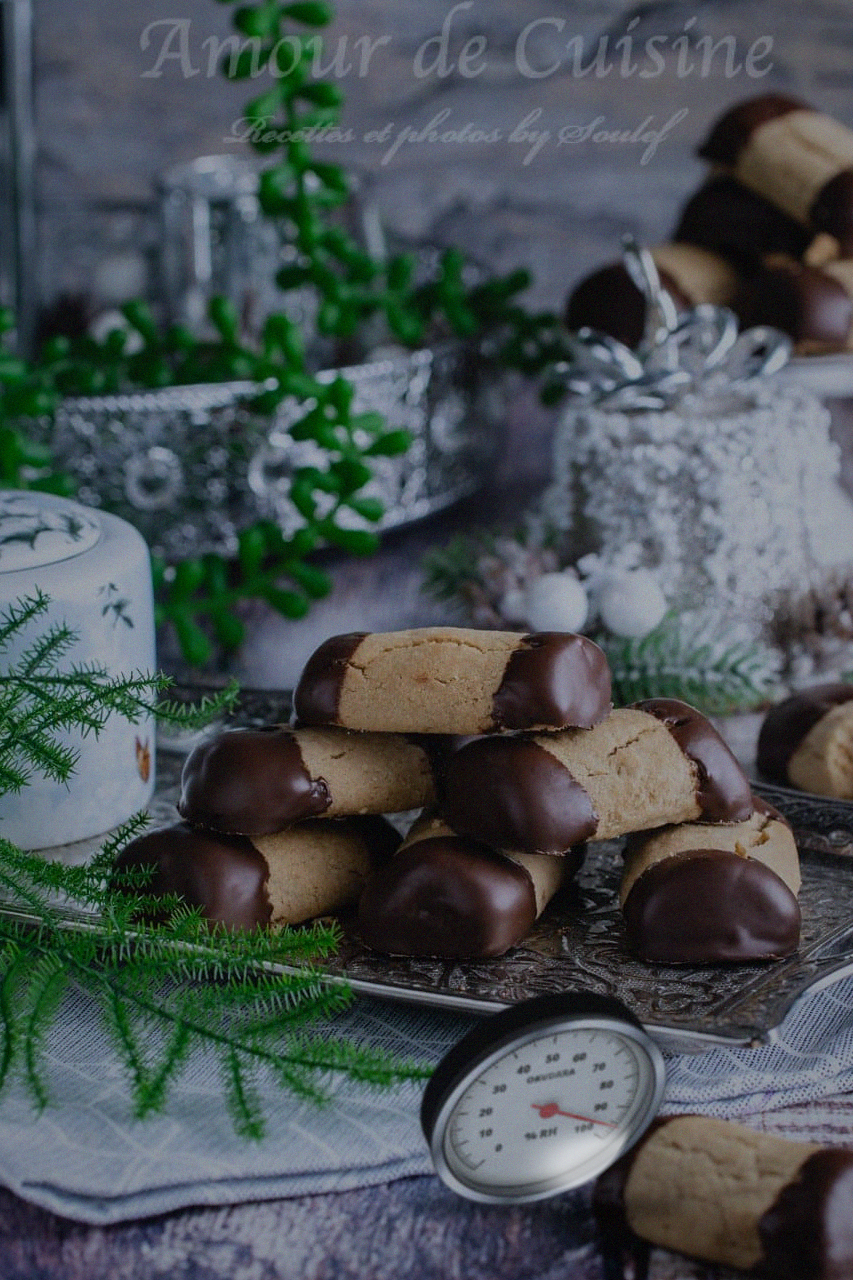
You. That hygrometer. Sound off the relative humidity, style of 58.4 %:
95 %
